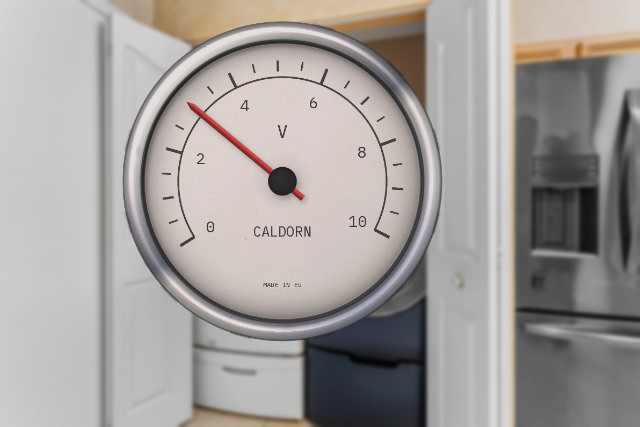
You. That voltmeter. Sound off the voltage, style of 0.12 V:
3 V
